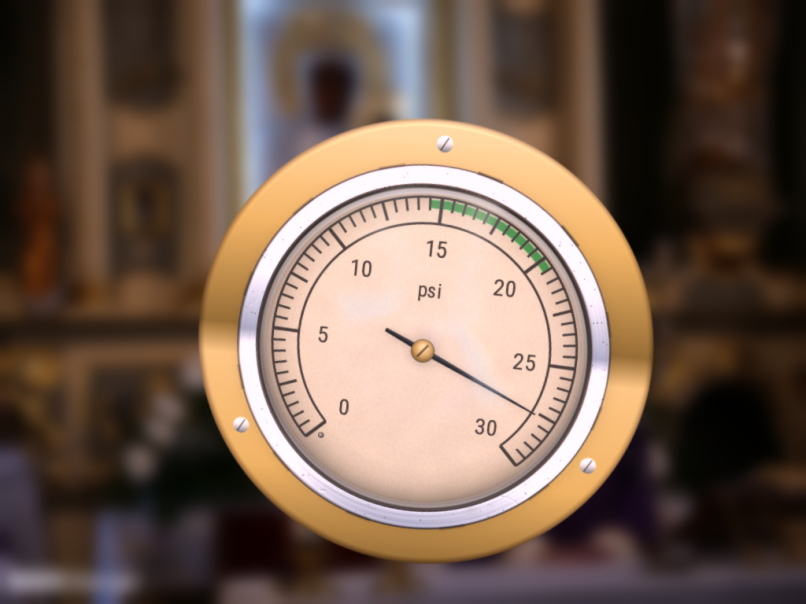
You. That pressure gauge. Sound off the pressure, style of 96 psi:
27.5 psi
